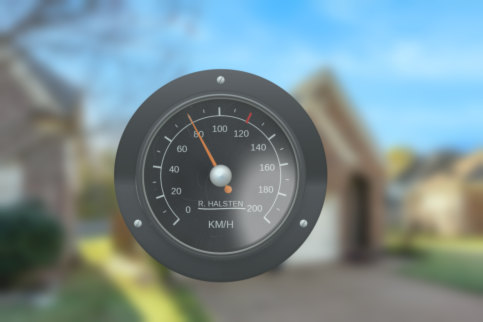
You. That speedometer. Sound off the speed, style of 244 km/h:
80 km/h
